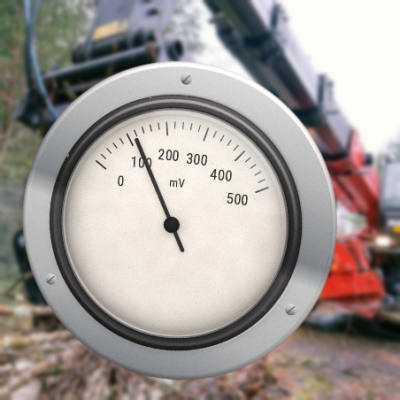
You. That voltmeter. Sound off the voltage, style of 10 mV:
120 mV
